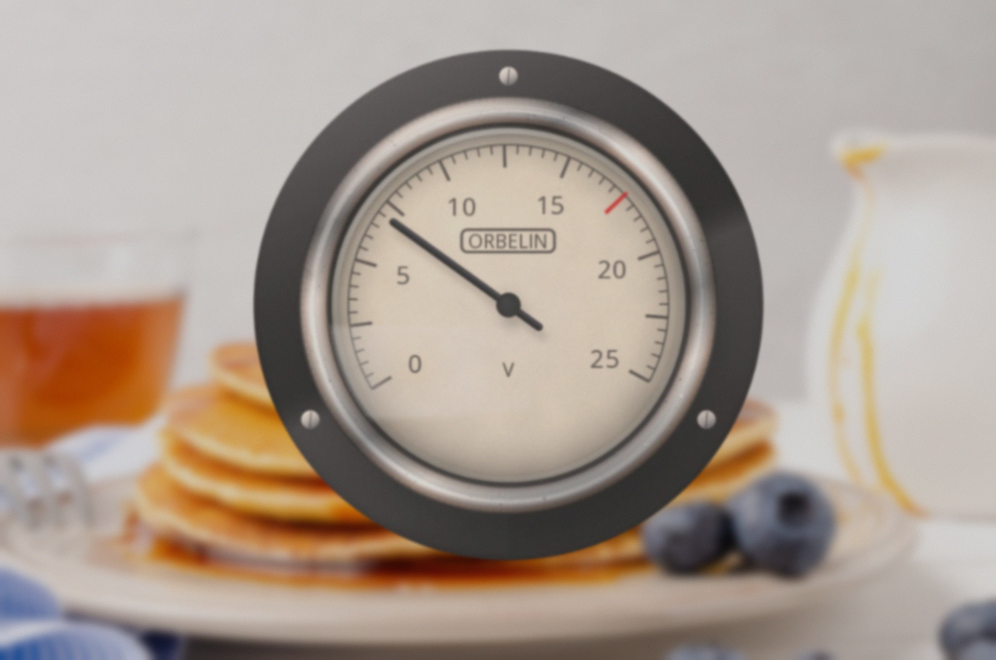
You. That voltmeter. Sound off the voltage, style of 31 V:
7 V
